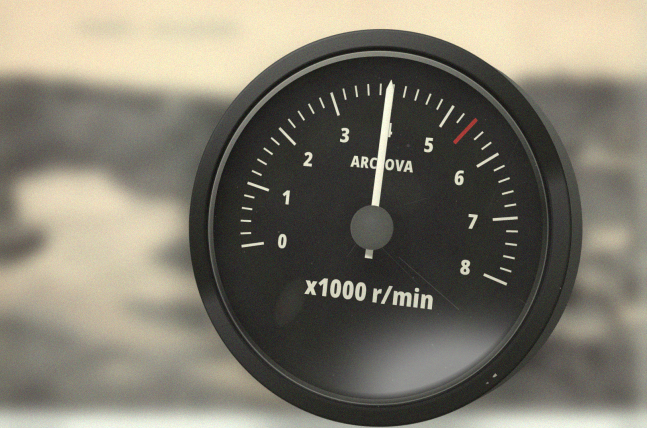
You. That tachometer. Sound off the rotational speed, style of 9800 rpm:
4000 rpm
